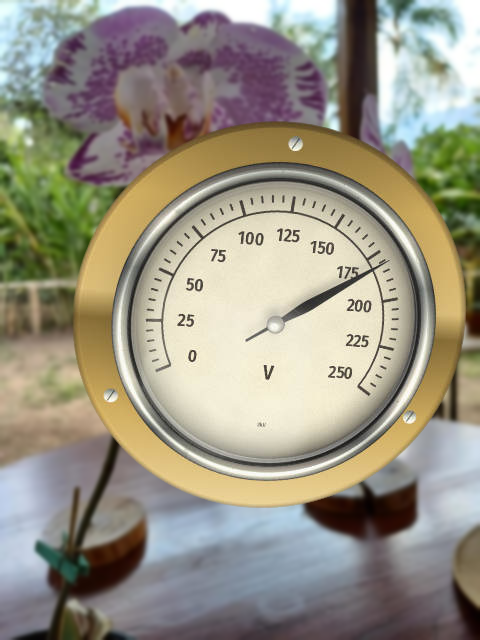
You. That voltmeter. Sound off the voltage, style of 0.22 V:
180 V
